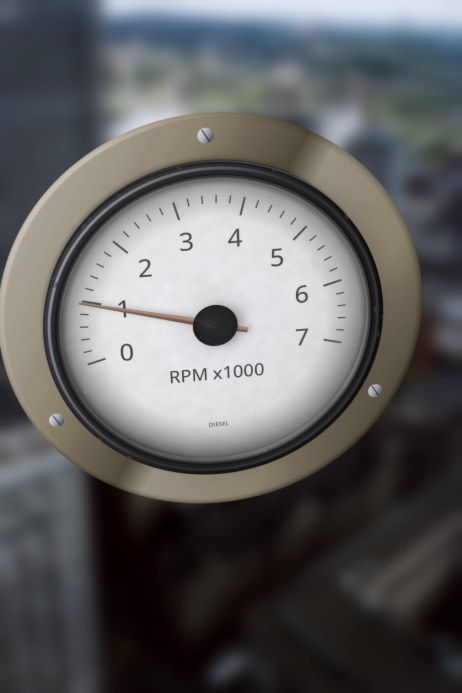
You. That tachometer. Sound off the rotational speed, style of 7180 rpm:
1000 rpm
